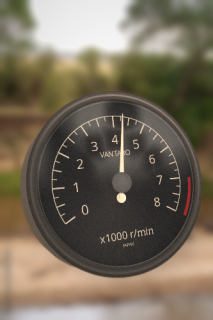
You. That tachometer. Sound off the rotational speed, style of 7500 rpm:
4250 rpm
